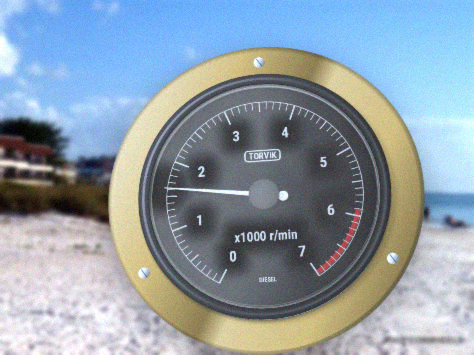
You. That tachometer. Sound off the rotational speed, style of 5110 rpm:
1600 rpm
